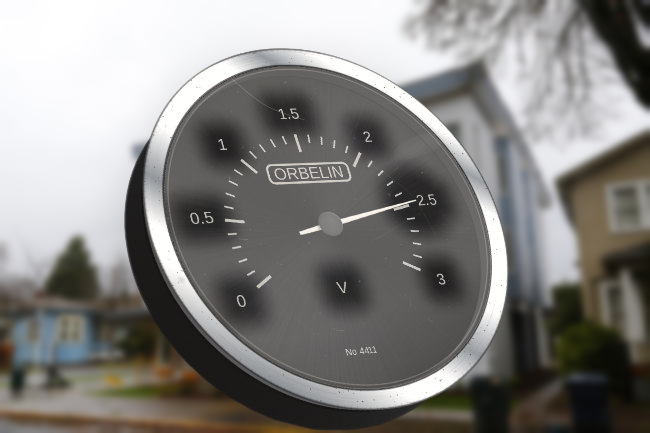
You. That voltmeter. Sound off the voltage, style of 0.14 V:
2.5 V
